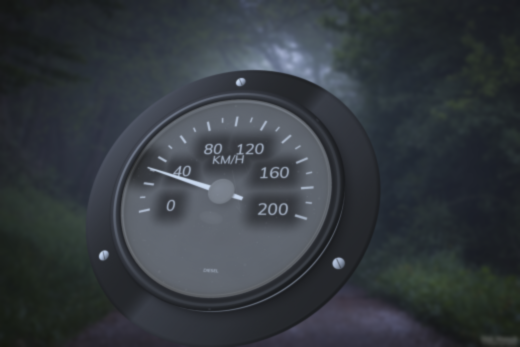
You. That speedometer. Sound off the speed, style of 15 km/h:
30 km/h
